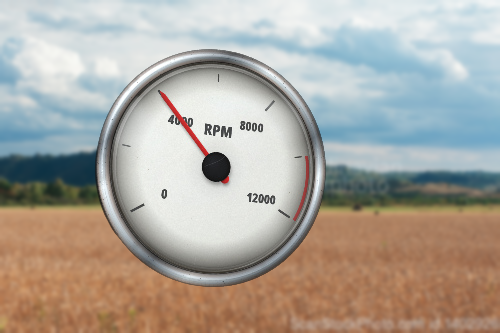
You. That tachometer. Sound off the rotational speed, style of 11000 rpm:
4000 rpm
